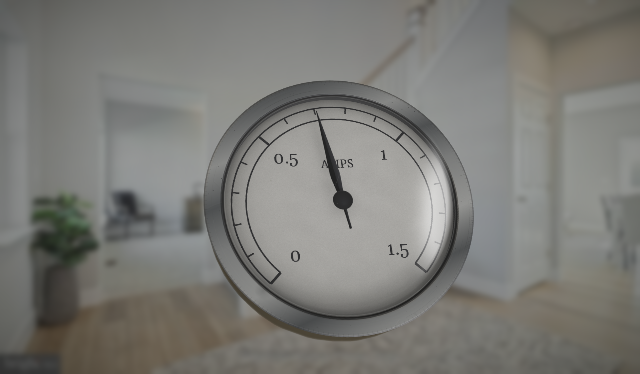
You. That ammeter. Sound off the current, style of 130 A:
0.7 A
